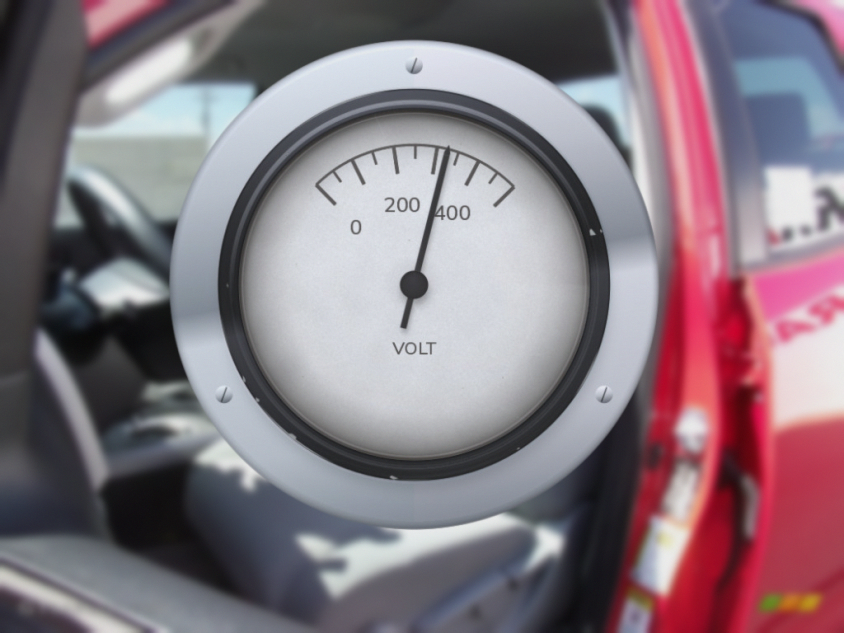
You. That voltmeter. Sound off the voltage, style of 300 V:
325 V
